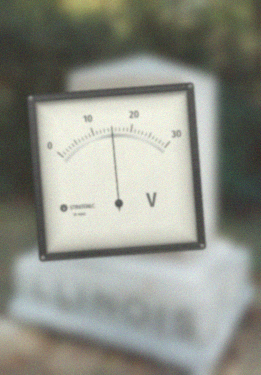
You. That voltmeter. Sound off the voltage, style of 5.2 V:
15 V
